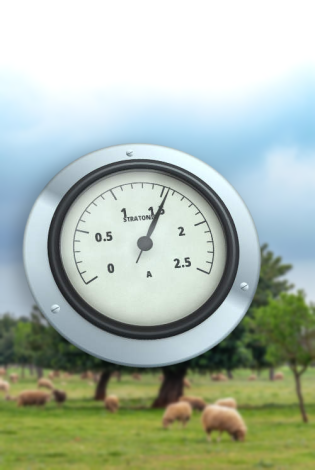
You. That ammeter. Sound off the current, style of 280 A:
1.55 A
